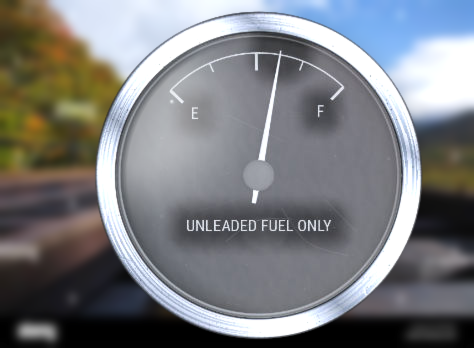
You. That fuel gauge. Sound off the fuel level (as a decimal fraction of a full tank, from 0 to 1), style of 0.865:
0.625
